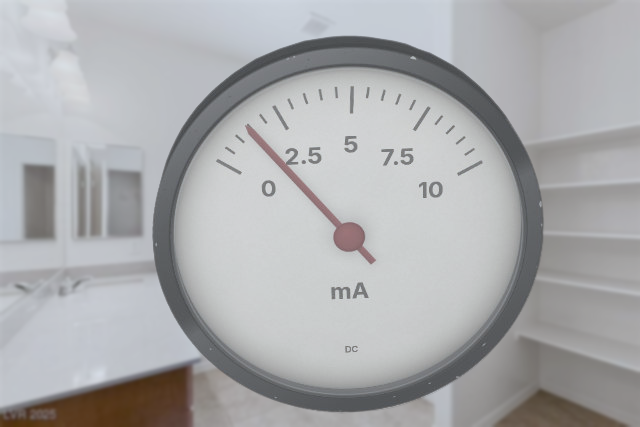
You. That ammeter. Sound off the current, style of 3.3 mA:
1.5 mA
